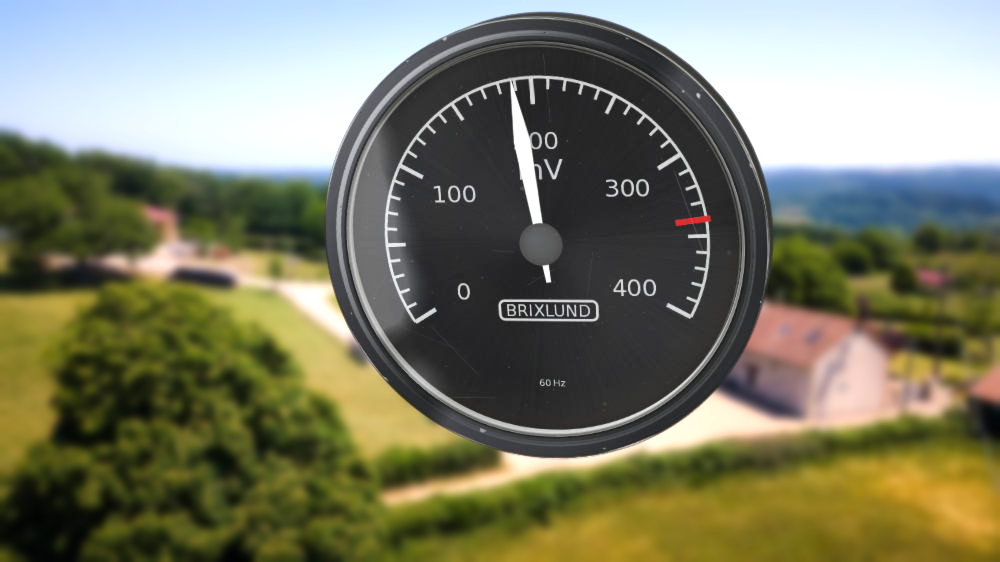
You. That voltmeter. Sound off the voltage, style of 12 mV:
190 mV
